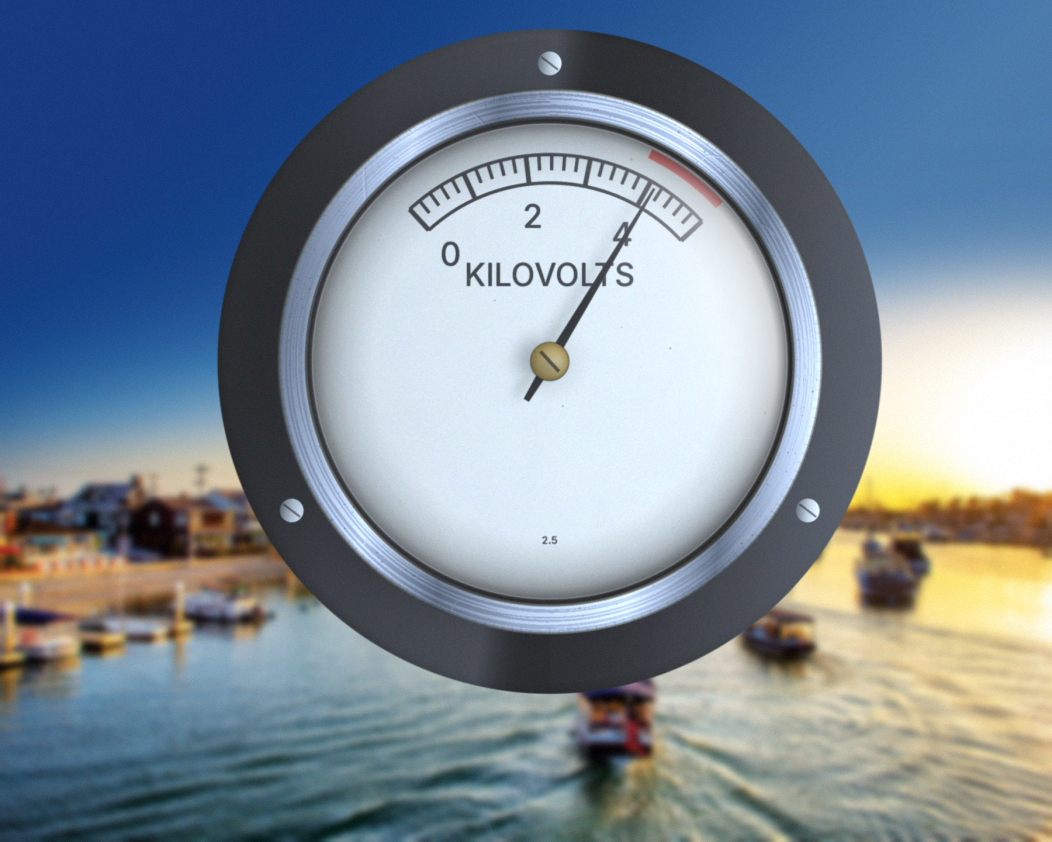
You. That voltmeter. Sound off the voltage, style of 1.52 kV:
4.1 kV
